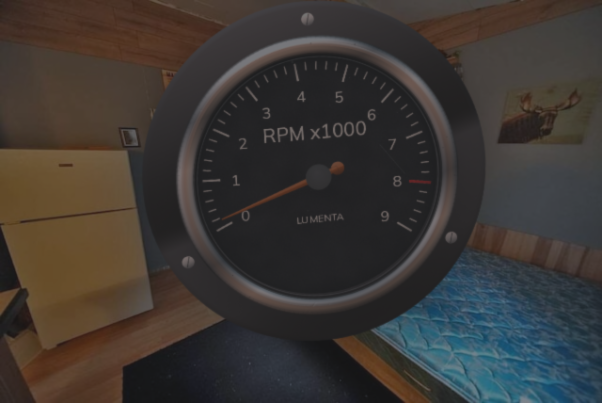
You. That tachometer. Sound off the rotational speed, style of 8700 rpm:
200 rpm
